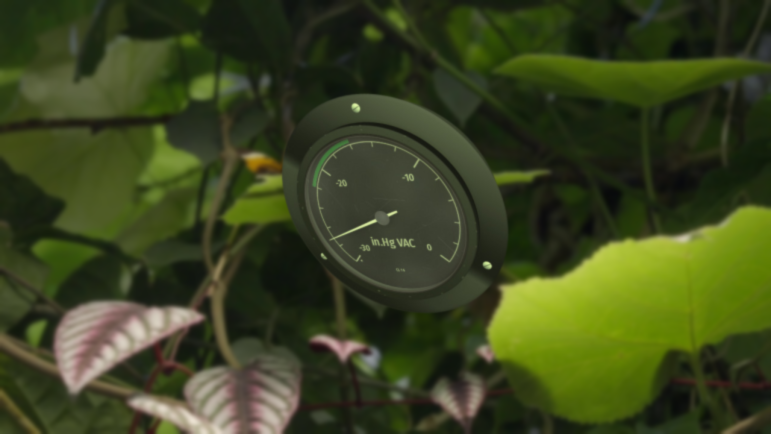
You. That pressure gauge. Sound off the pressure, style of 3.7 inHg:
-27 inHg
